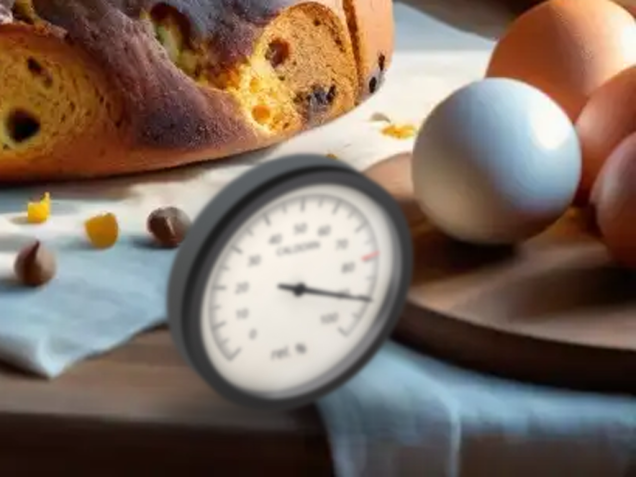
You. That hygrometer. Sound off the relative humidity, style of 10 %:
90 %
